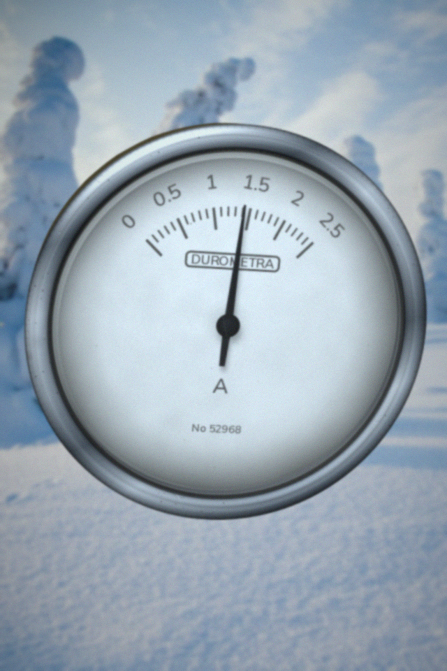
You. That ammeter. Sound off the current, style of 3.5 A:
1.4 A
